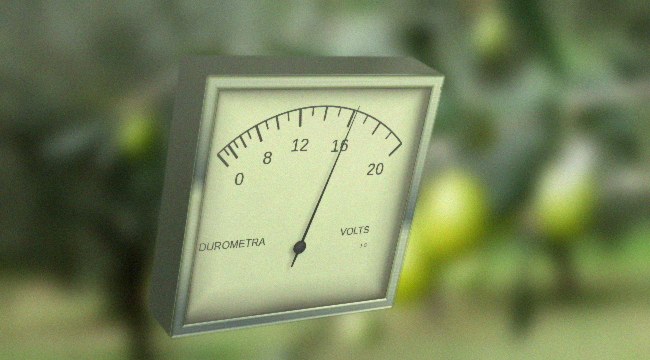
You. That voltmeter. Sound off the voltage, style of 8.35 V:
16 V
